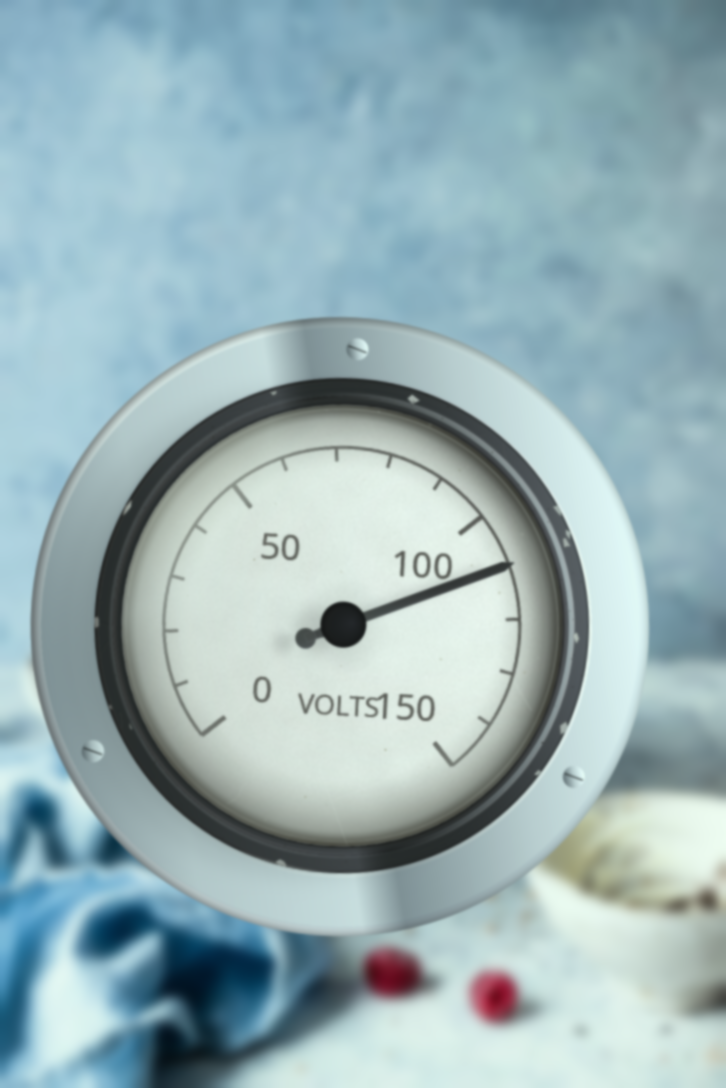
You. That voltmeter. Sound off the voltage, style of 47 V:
110 V
